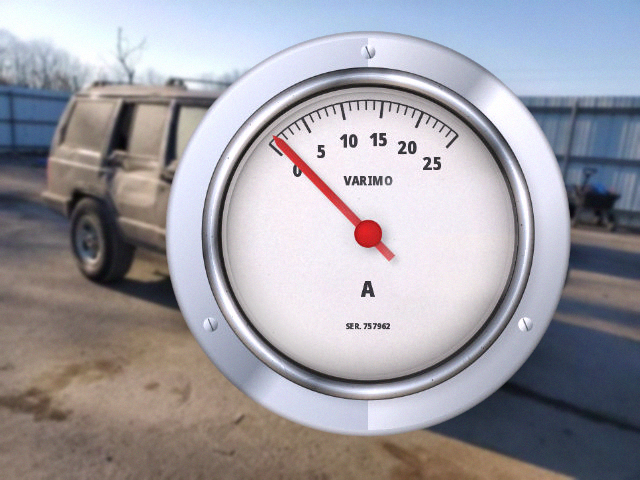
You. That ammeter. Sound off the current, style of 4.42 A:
1 A
